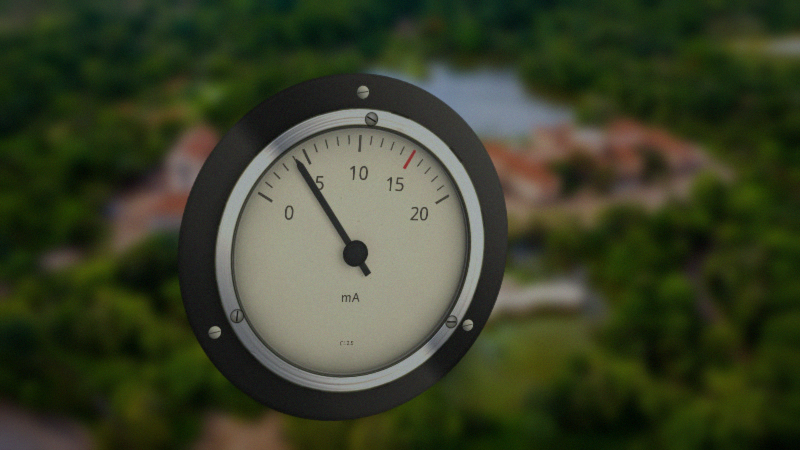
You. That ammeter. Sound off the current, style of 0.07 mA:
4 mA
